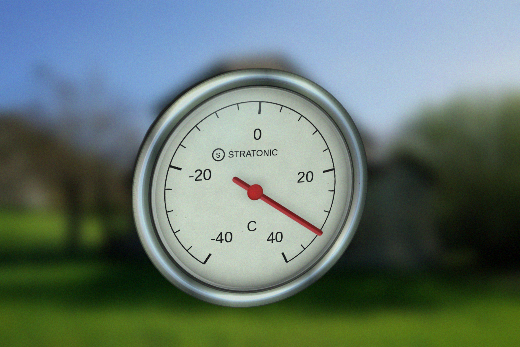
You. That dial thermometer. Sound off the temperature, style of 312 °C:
32 °C
